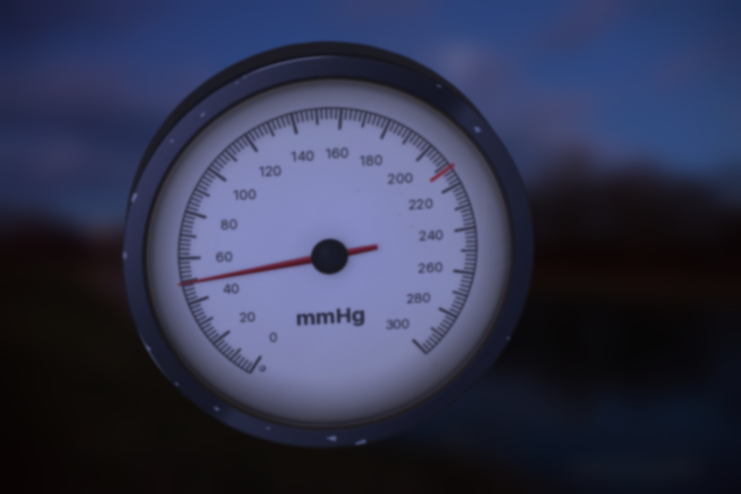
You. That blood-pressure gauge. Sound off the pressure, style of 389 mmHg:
50 mmHg
